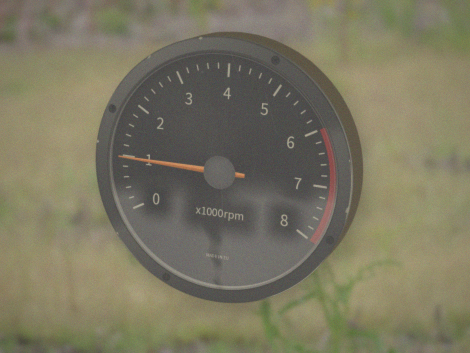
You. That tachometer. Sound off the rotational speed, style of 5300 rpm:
1000 rpm
